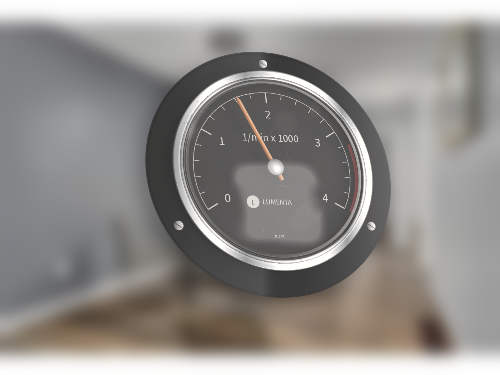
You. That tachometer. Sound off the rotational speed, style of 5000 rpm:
1600 rpm
